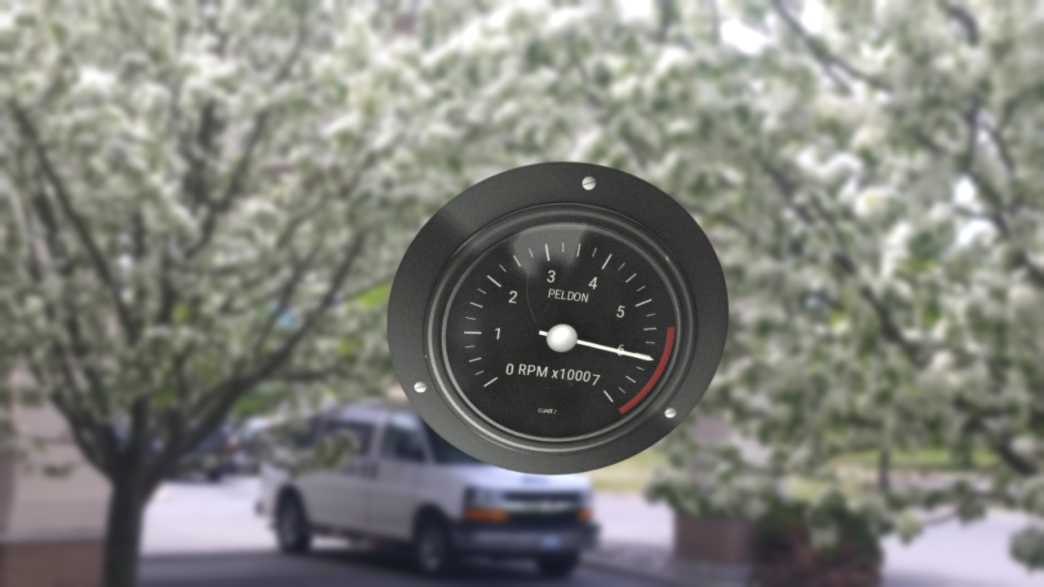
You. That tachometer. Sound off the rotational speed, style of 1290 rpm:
6000 rpm
